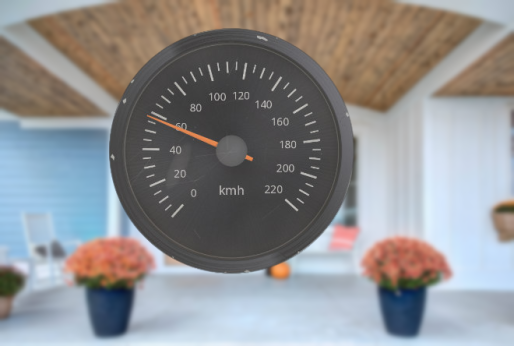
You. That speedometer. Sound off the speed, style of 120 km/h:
57.5 km/h
